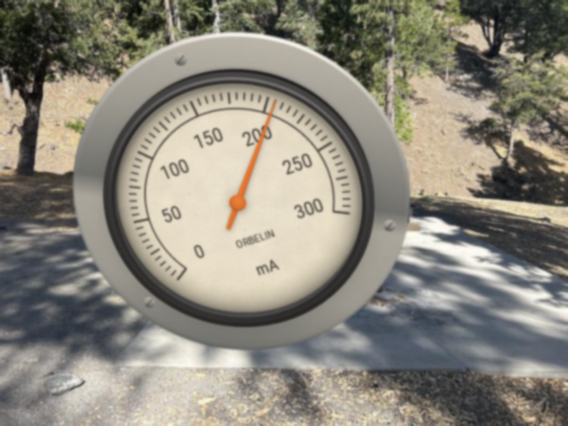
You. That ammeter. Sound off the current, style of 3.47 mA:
205 mA
